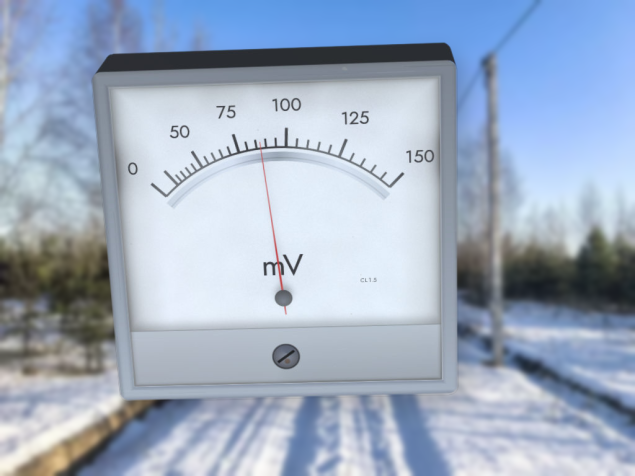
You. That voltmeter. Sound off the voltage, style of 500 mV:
87.5 mV
